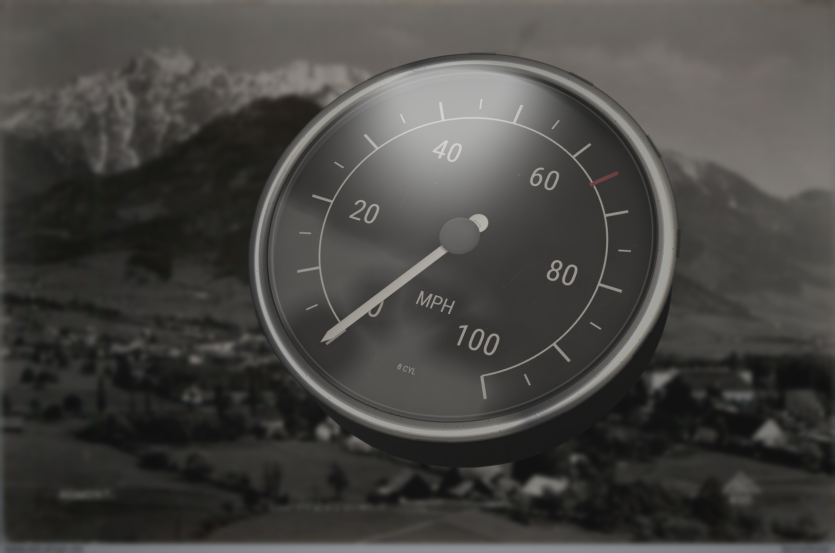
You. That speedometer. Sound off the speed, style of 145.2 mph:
0 mph
